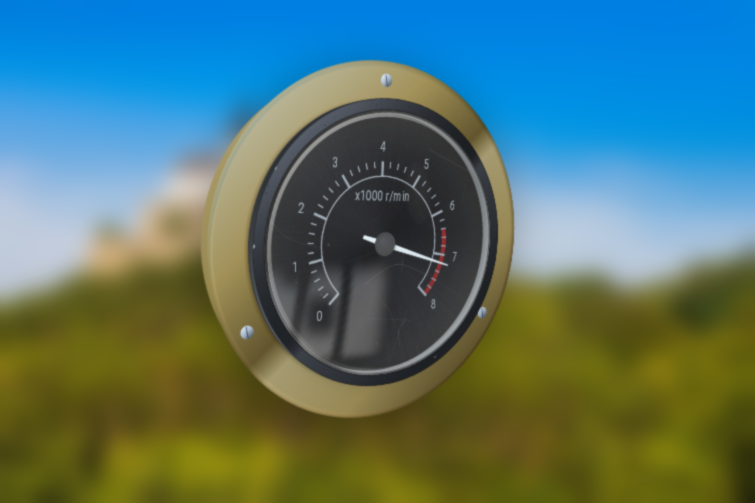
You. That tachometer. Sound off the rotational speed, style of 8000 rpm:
7200 rpm
